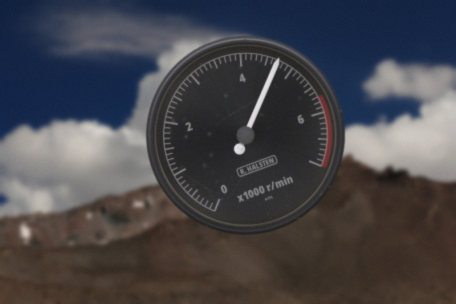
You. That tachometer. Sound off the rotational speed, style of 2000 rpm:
4700 rpm
